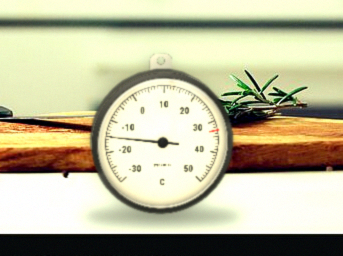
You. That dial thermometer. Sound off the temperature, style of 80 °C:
-15 °C
